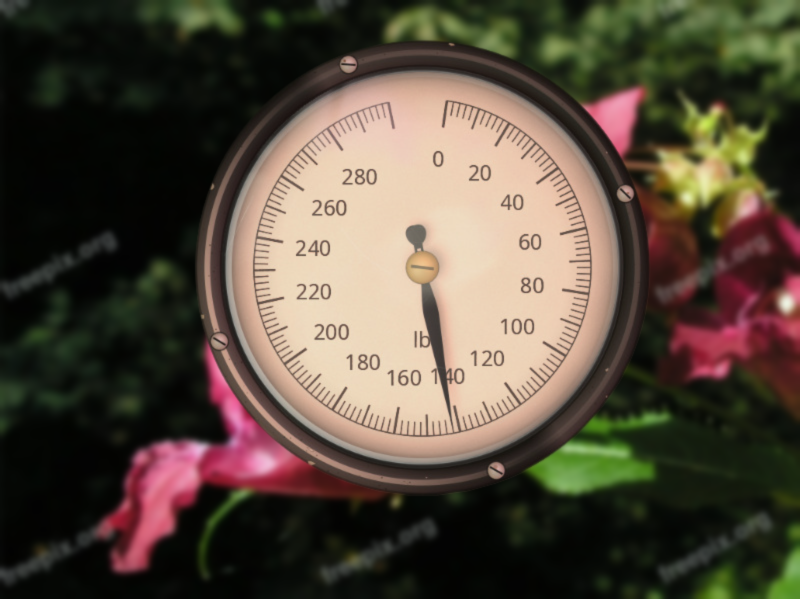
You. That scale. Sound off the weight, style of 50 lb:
142 lb
